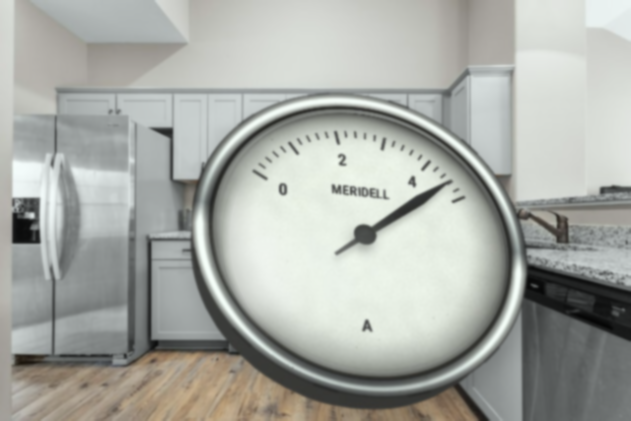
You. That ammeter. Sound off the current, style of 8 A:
4.6 A
